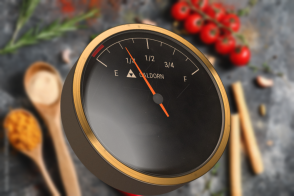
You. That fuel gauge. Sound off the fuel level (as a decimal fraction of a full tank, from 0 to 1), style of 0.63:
0.25
